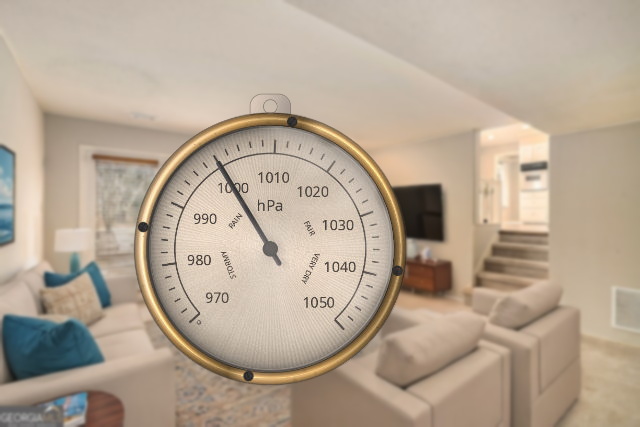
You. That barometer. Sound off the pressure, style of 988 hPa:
1000 hPa
